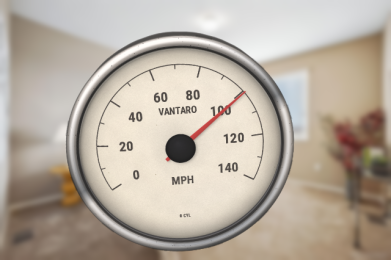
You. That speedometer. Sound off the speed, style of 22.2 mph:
100 mph
